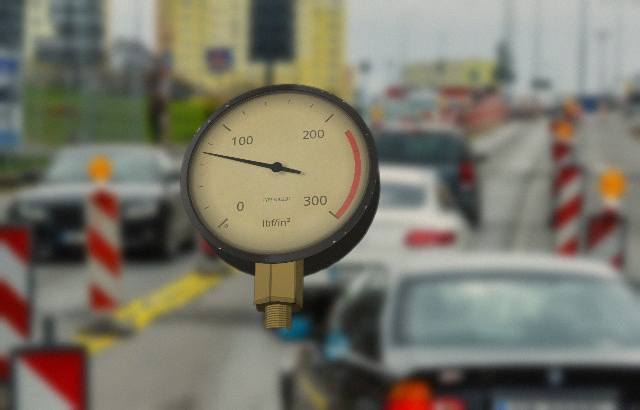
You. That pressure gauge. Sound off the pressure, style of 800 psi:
70 psi
